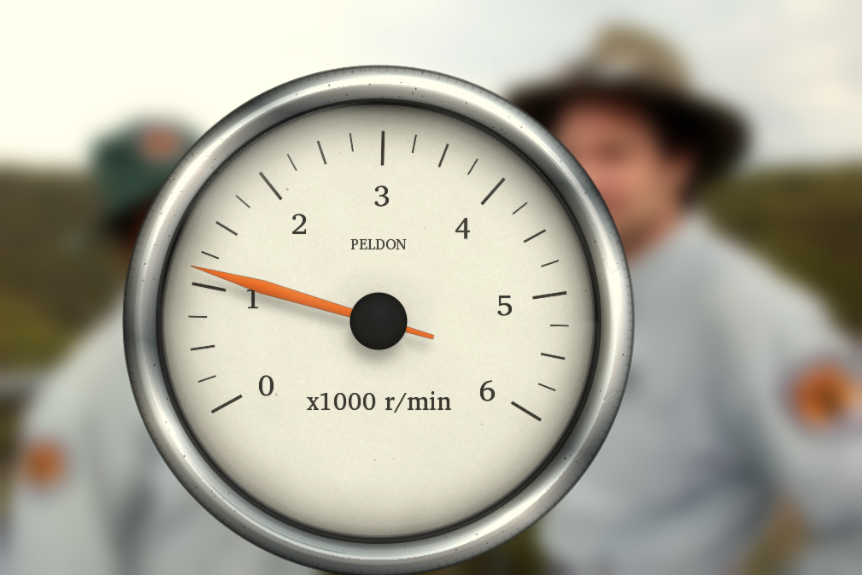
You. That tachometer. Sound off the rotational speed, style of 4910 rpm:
1125 rpm
